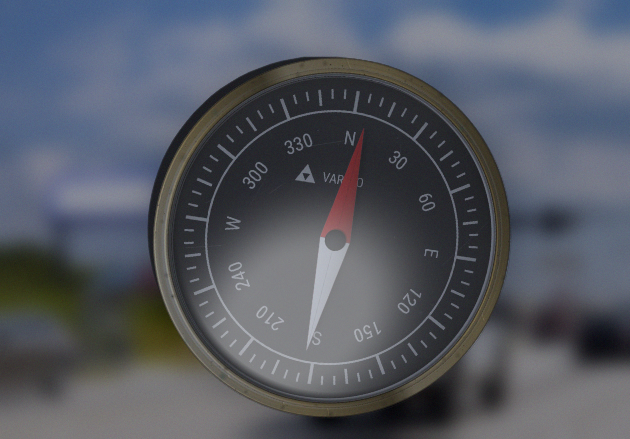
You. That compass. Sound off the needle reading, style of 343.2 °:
5 °
